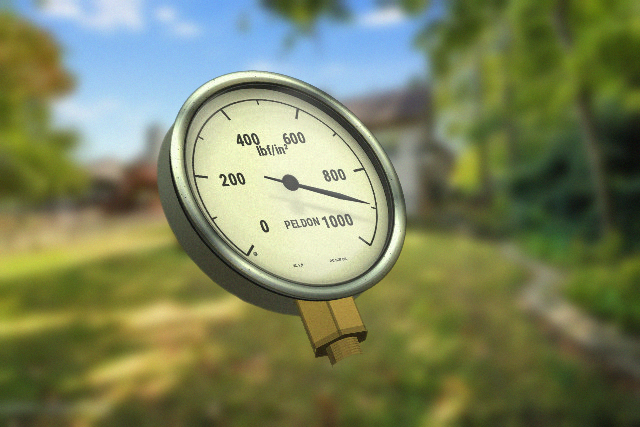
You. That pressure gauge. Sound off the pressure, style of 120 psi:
900 psi
